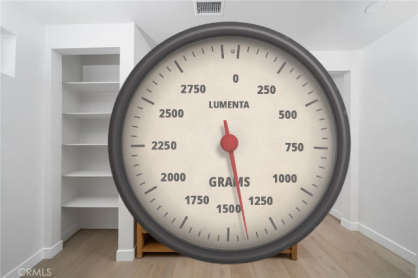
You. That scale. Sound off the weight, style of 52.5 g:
1400 g
